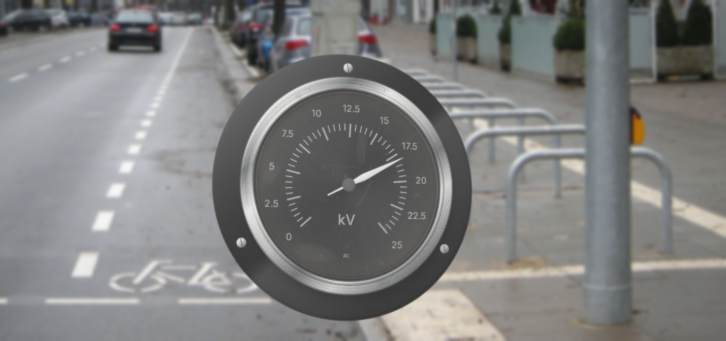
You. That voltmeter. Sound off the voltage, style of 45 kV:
18 kV
